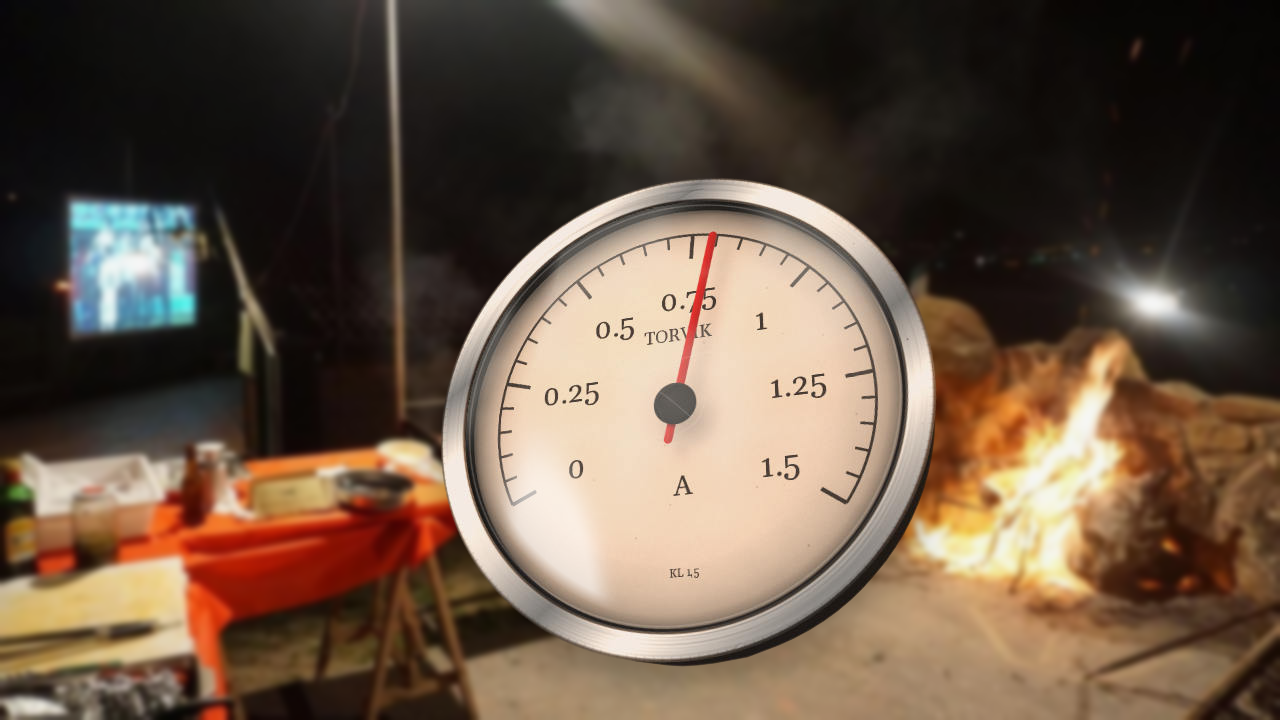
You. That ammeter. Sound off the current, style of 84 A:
0.8 A
